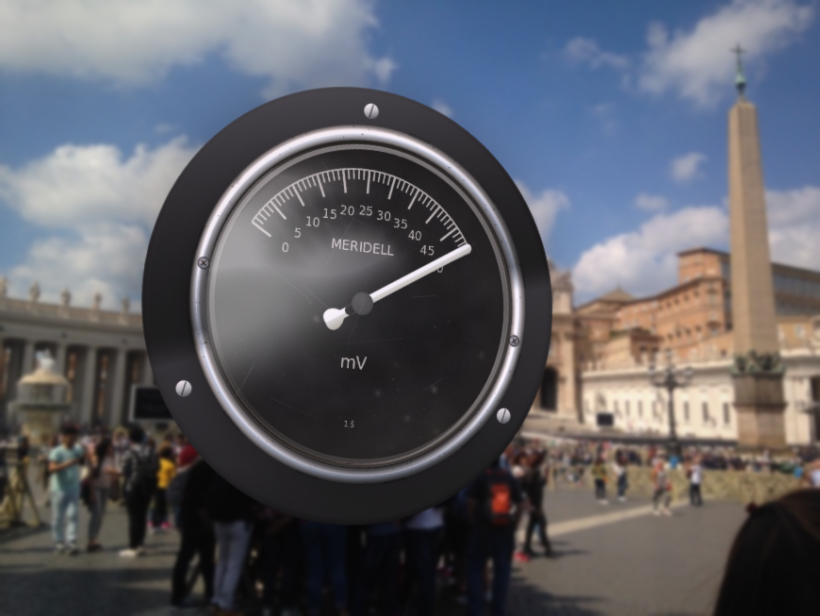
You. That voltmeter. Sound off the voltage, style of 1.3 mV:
49 mV
